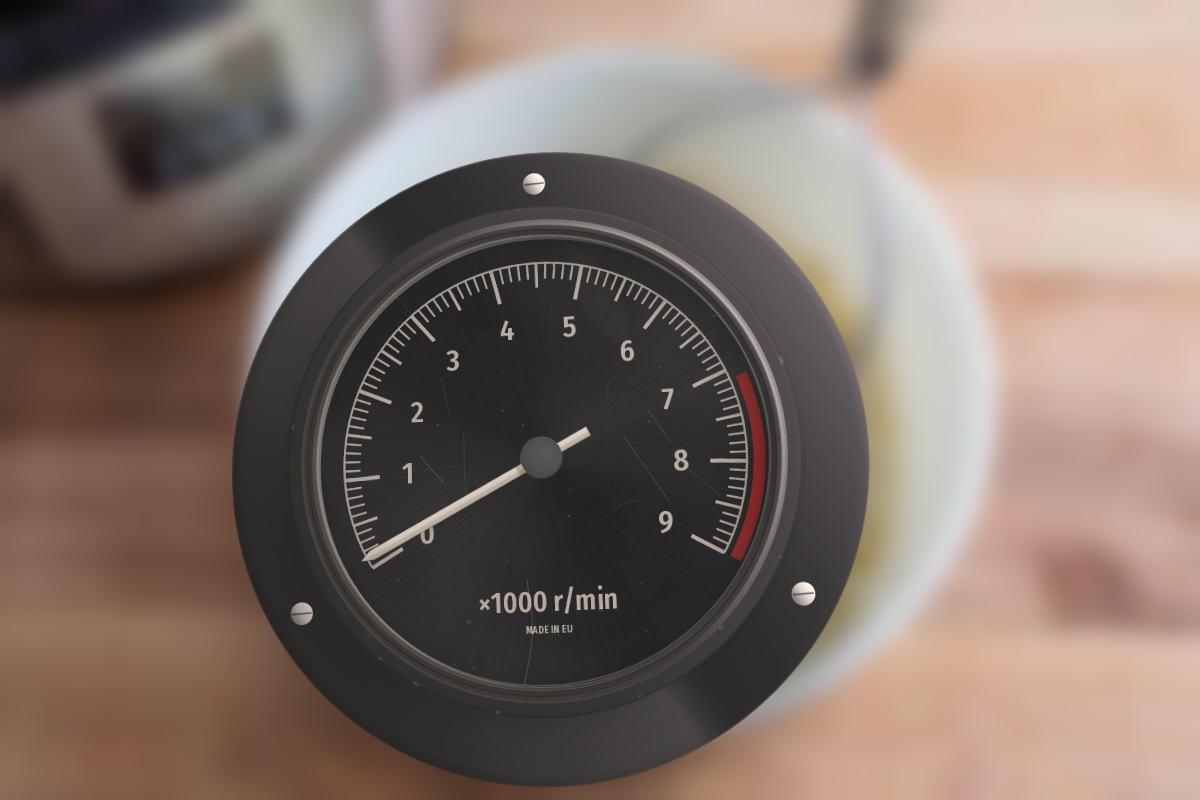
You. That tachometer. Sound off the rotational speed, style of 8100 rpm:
100 rpm
